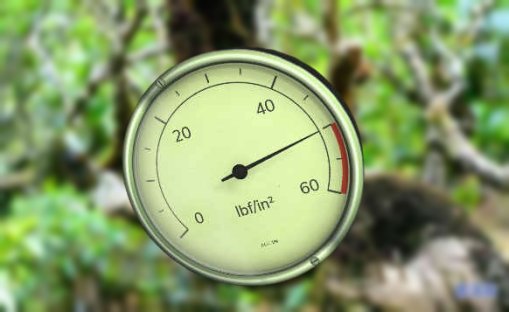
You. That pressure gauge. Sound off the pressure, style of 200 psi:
50 psi
